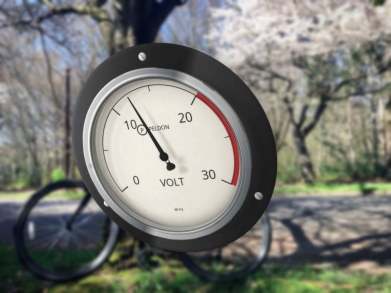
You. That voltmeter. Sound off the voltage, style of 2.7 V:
12.5 V
